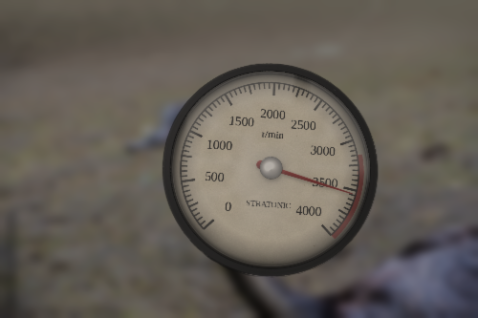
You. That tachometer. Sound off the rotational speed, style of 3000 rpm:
3550 rpm
